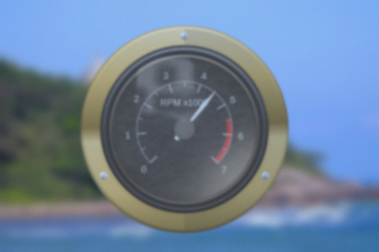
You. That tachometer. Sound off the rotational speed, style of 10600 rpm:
4500 rpm
